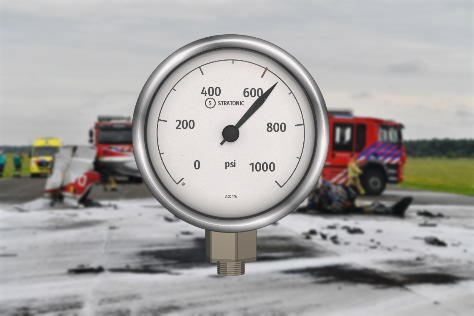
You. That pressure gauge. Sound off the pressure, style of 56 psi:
650 psi
